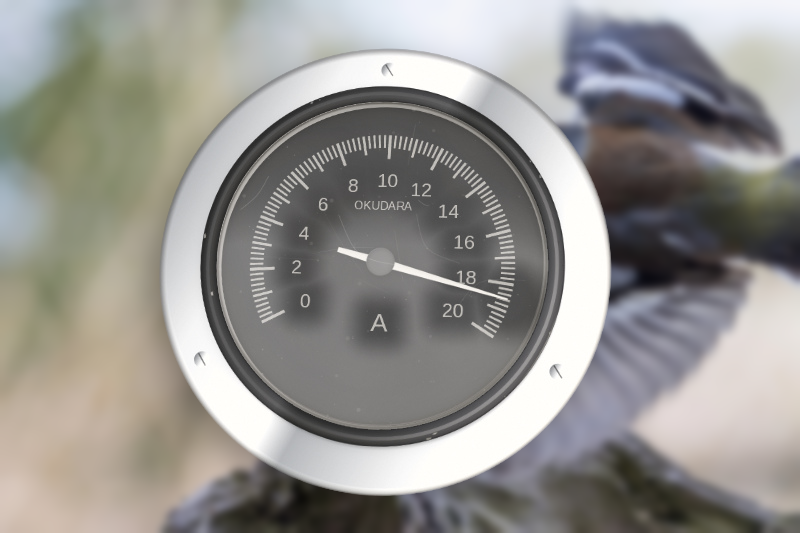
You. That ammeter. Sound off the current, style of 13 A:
18.6 A
